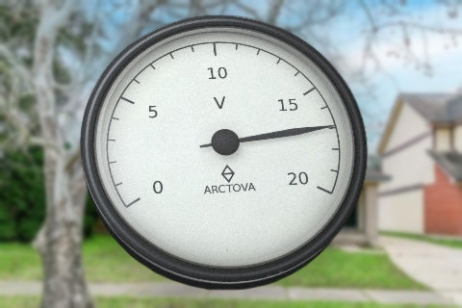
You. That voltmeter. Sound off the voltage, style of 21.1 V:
17 V
